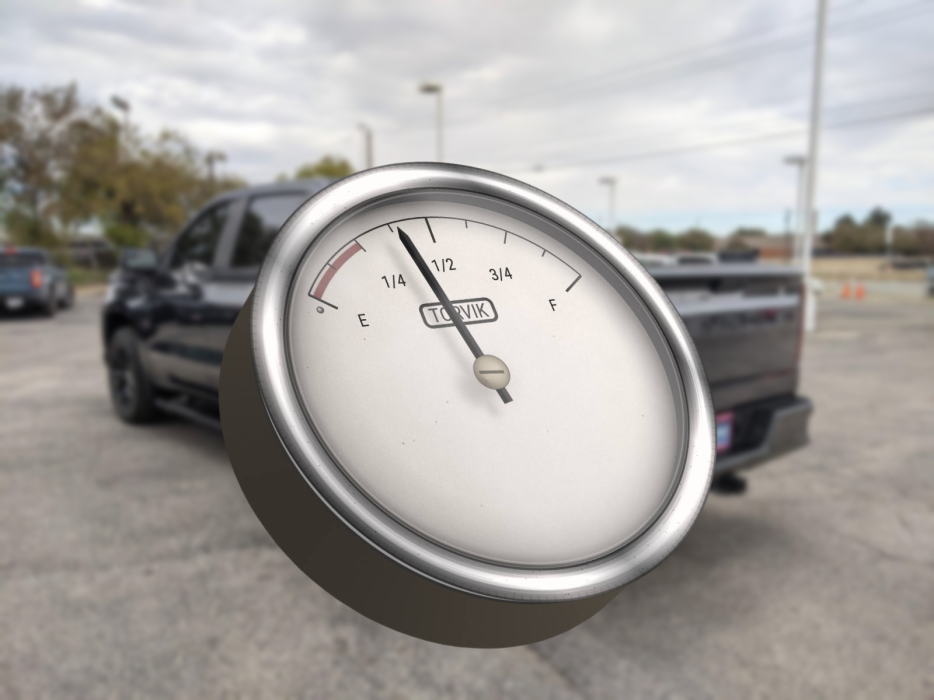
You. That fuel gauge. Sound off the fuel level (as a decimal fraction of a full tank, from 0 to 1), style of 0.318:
0.375
